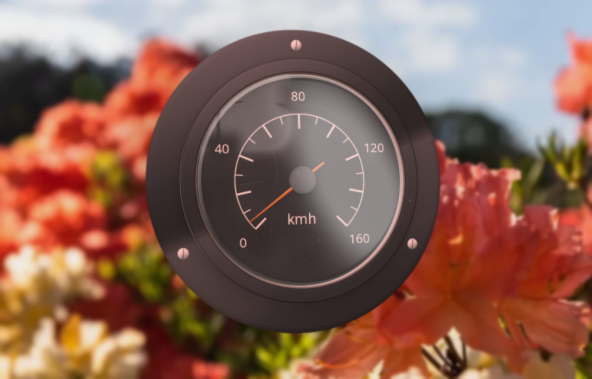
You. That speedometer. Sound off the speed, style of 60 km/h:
5 km/h
